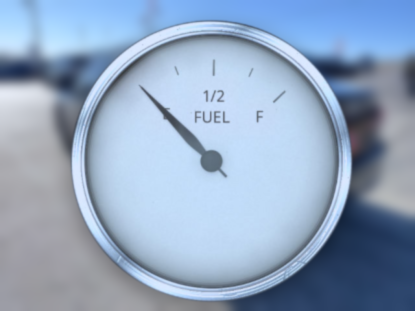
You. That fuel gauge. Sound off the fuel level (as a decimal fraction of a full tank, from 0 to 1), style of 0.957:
0
